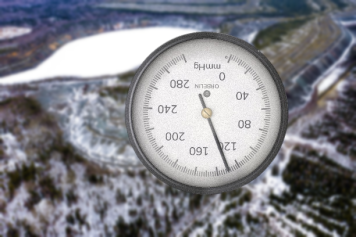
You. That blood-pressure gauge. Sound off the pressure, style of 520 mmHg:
130 mmHg
